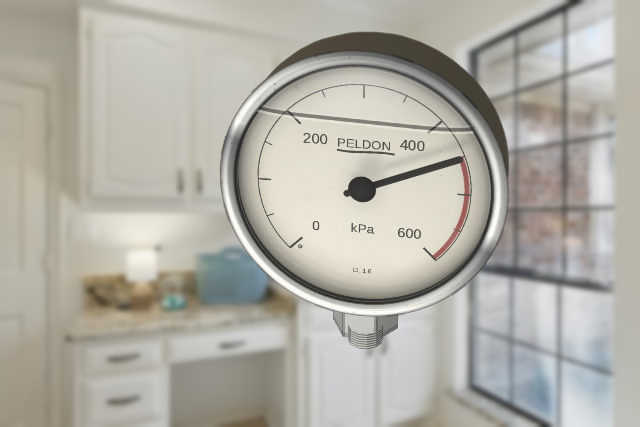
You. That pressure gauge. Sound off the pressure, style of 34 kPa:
450 kPa
